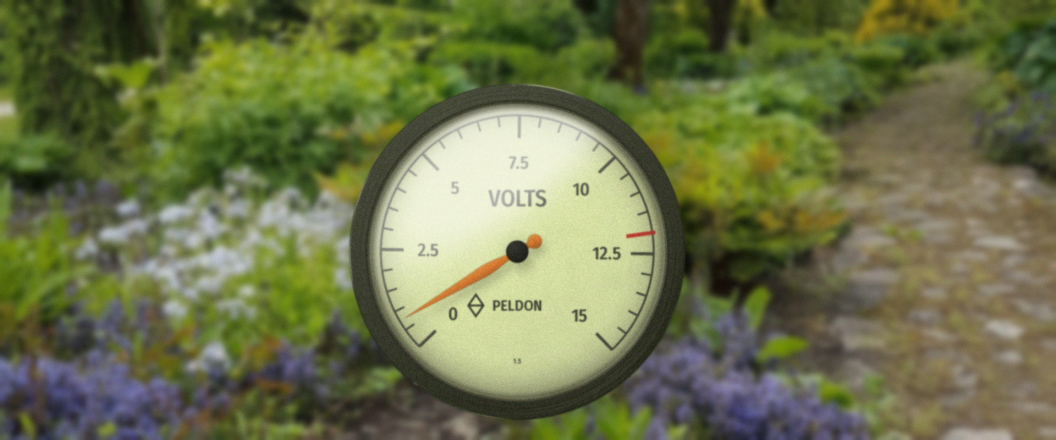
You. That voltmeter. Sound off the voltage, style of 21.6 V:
0.75 V
